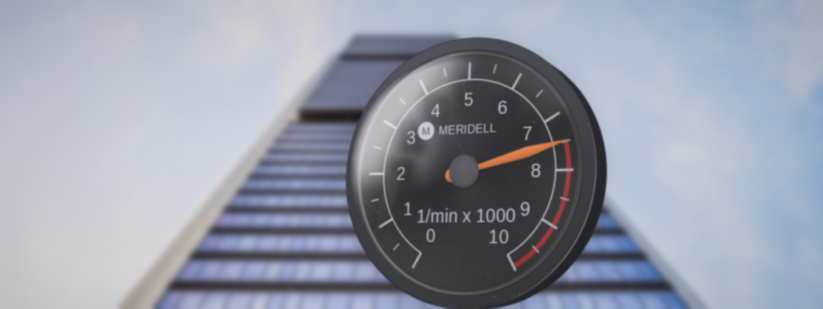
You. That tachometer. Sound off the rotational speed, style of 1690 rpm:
7500 rpm
